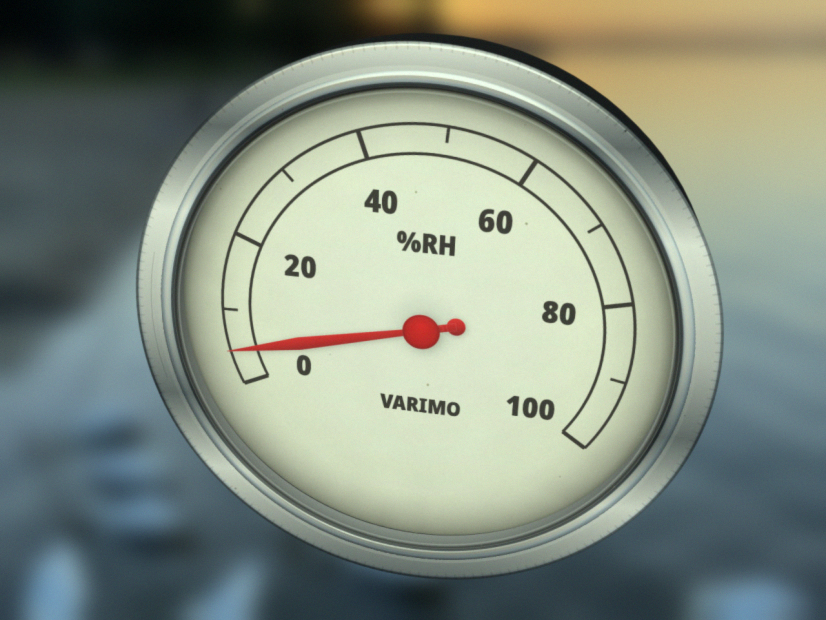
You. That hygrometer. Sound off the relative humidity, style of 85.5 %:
5 %
